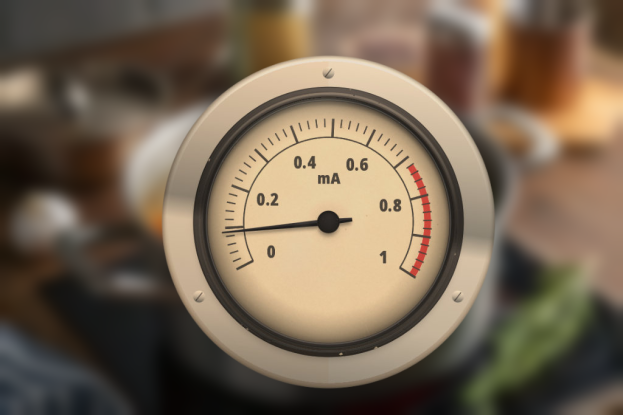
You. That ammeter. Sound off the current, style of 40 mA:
0.09 mA
